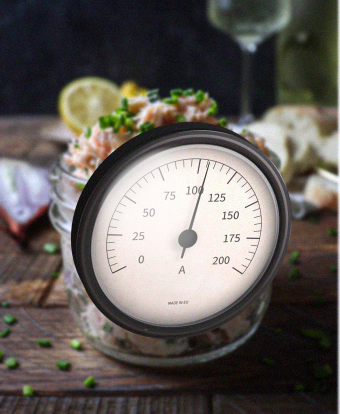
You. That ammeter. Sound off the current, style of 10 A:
105 A
